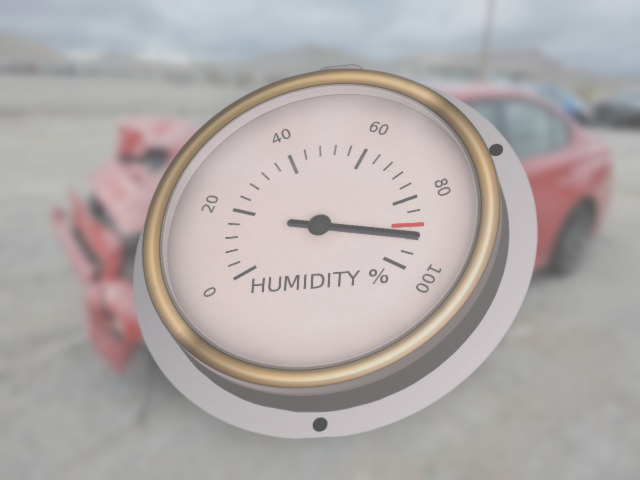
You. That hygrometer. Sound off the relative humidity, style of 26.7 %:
92 %
